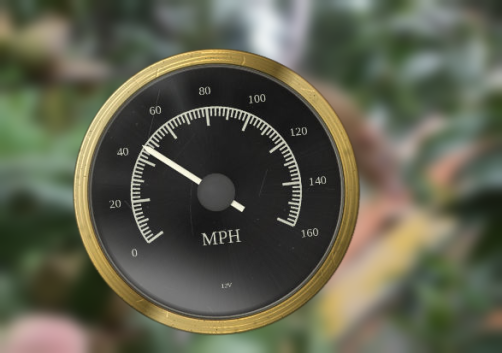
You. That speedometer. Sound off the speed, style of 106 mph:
46 mph
